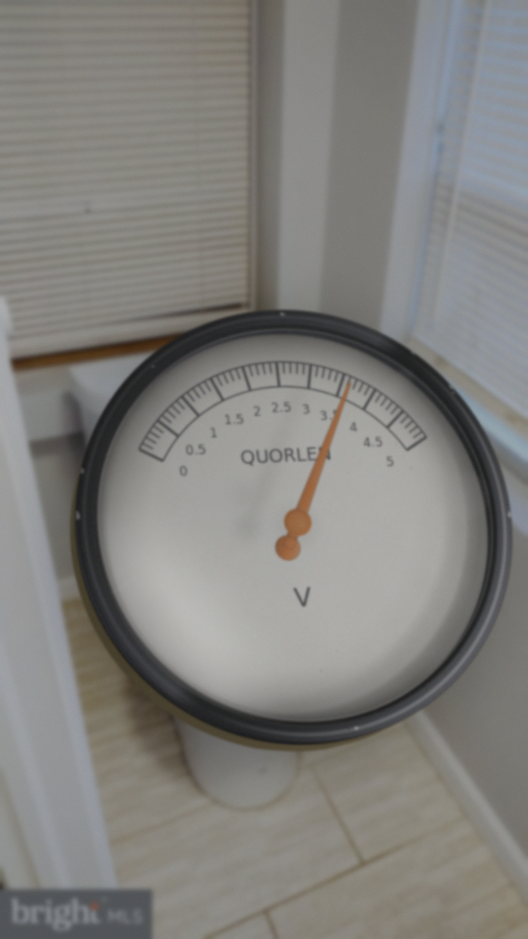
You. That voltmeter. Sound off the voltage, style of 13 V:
3.6 V
